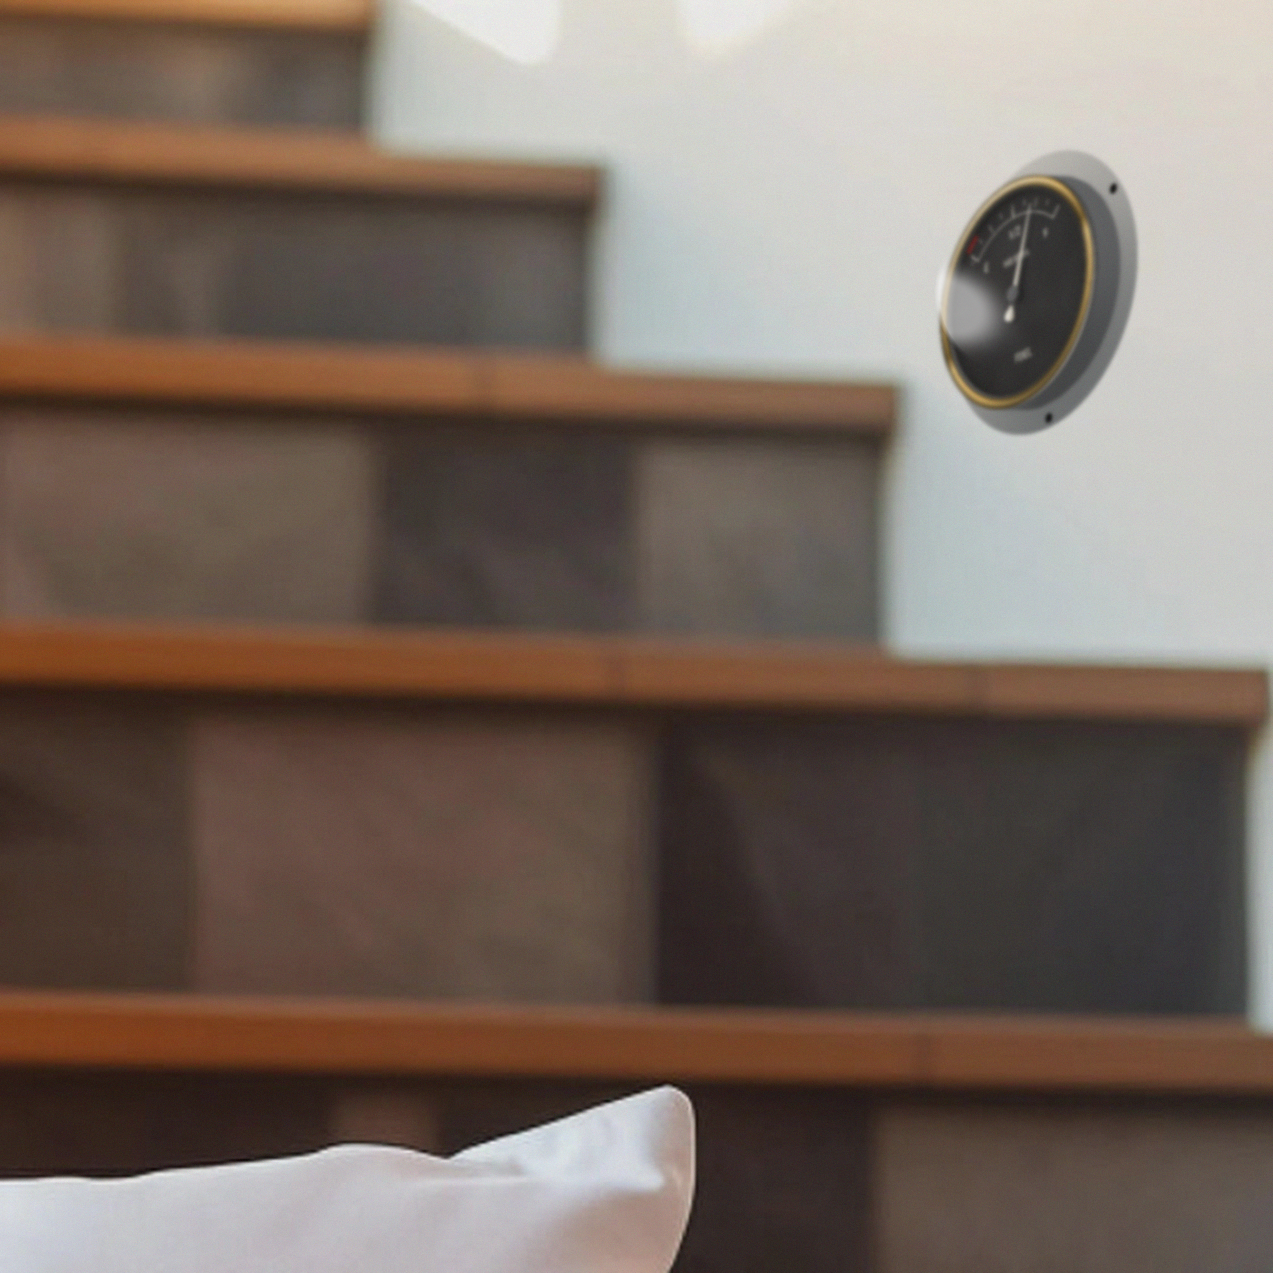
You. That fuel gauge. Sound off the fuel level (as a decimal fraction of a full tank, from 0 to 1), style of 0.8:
0.75
